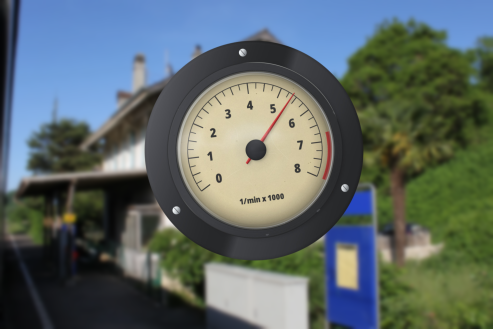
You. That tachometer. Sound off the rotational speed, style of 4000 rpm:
5375 rpm
